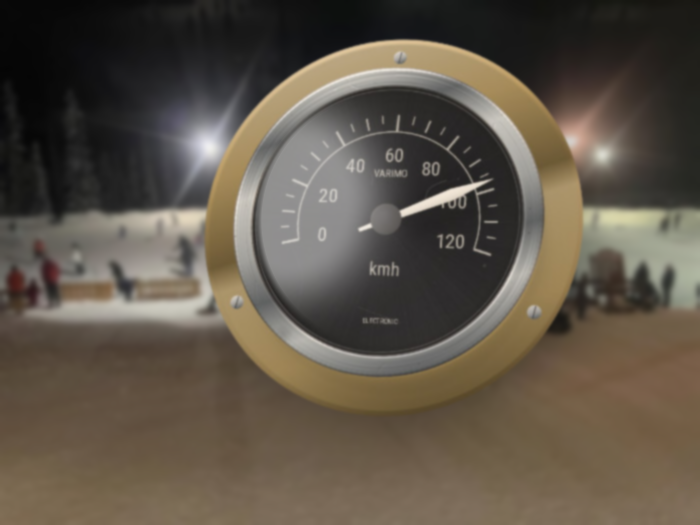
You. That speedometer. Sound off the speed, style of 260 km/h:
97.5 km/h
